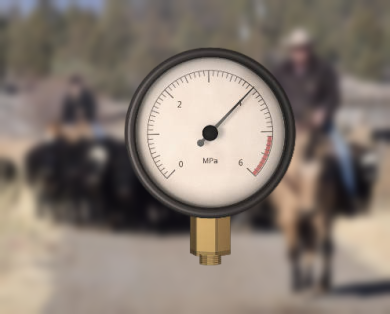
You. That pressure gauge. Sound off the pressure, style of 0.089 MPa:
4 MPa
